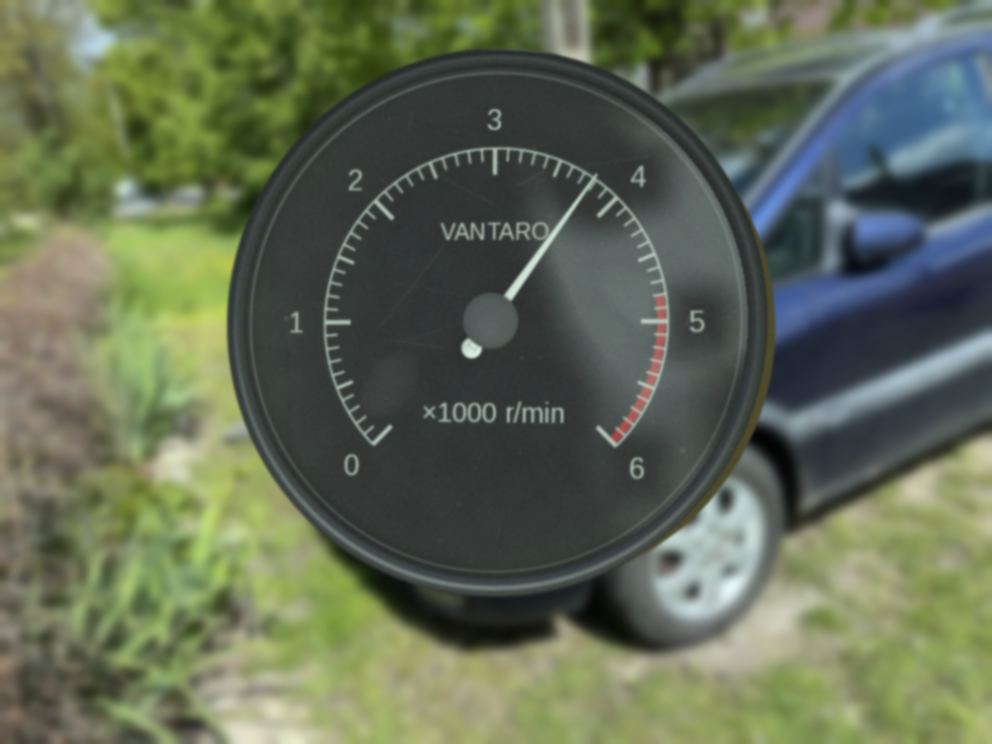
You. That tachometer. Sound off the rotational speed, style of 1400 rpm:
3800 rpm
